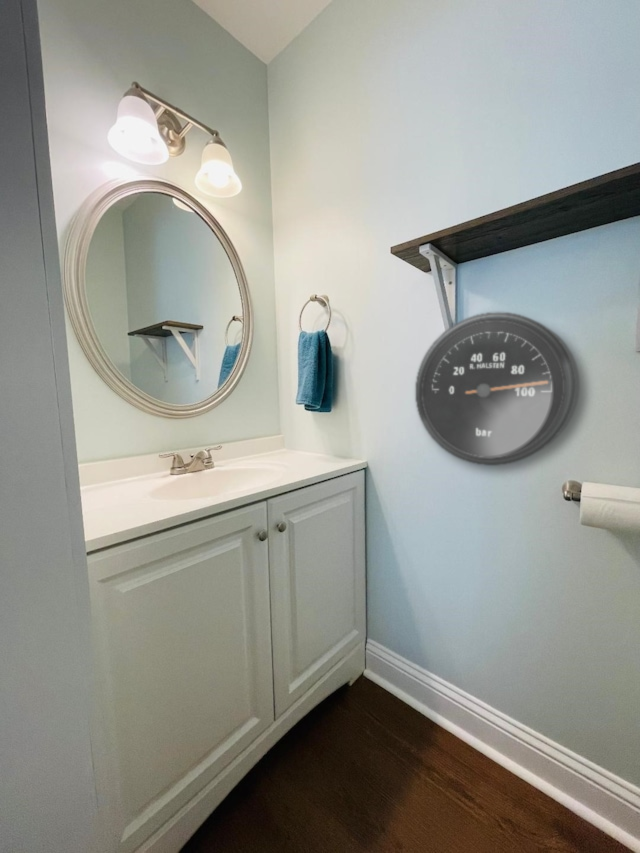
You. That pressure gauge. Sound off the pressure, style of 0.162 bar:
95 bar
